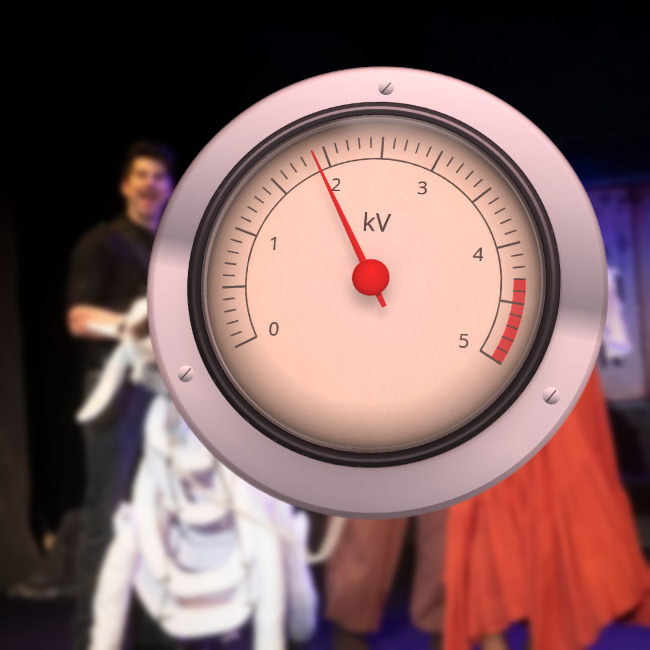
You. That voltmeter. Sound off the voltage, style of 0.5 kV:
1.9 kV
